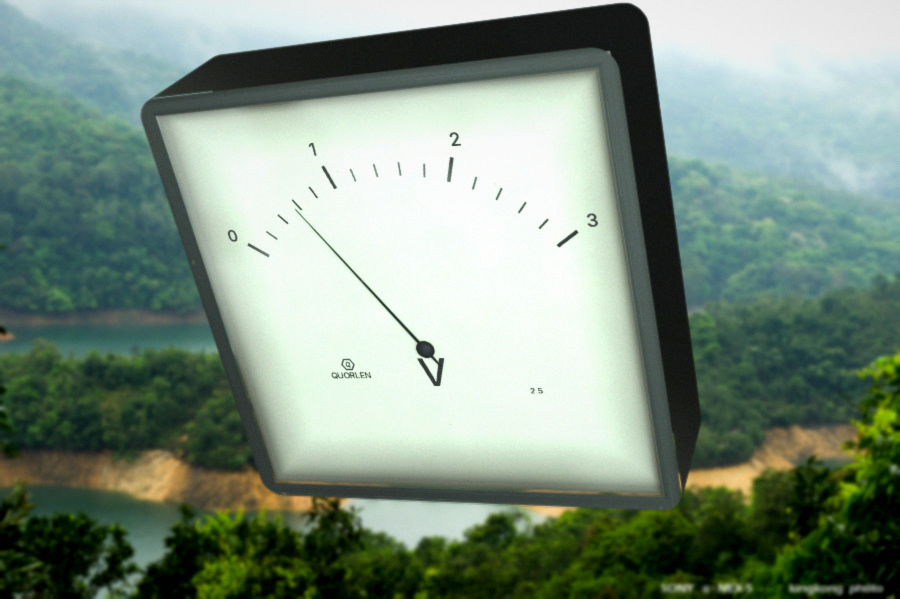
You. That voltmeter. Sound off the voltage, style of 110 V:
0.6 V
